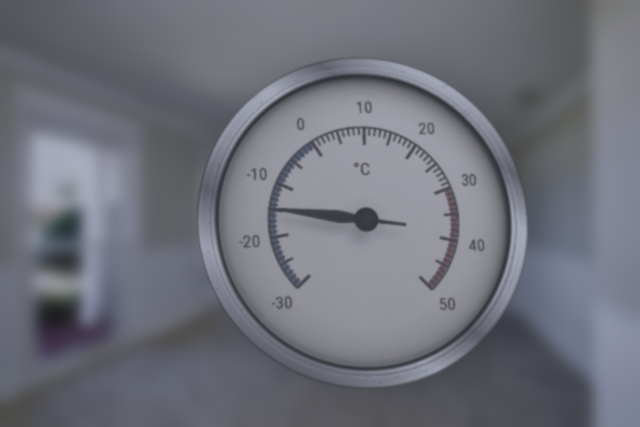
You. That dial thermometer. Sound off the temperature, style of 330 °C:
-15 °C
